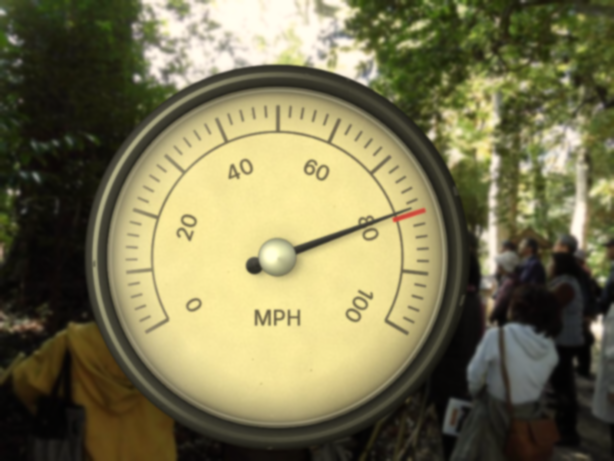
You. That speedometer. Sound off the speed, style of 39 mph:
79 mph
